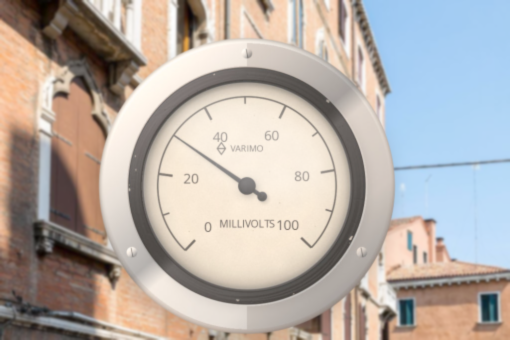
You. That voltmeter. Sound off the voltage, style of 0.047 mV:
30 mV
